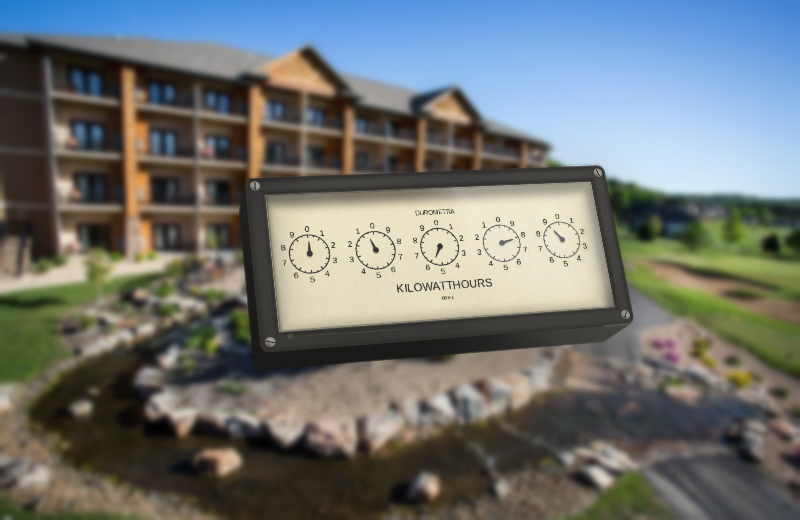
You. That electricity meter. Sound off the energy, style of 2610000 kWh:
579 kWh
